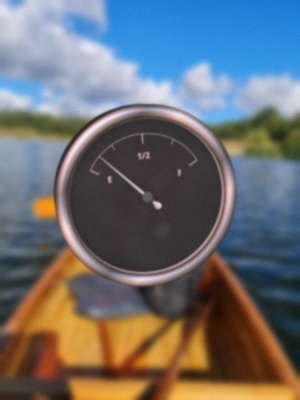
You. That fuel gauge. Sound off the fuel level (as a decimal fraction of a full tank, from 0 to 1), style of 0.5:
0.125
